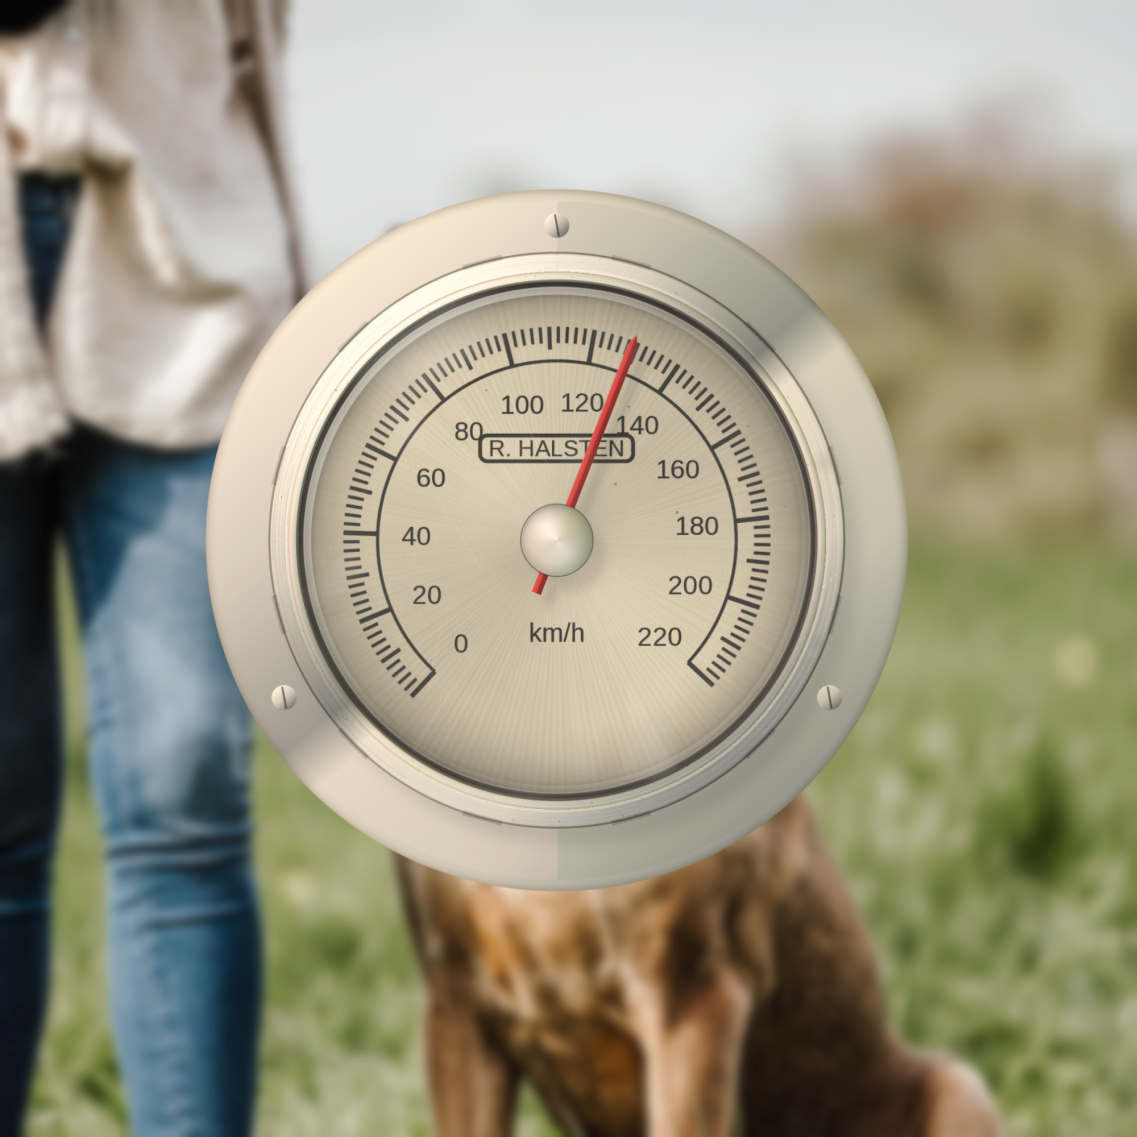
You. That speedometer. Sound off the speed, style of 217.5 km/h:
129 km/h
